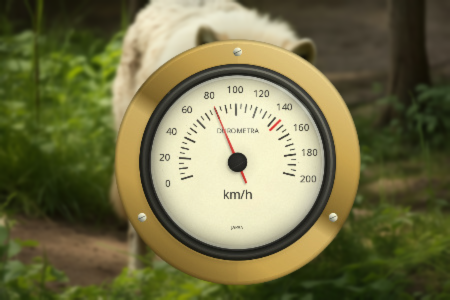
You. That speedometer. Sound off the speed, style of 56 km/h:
80 km/h
